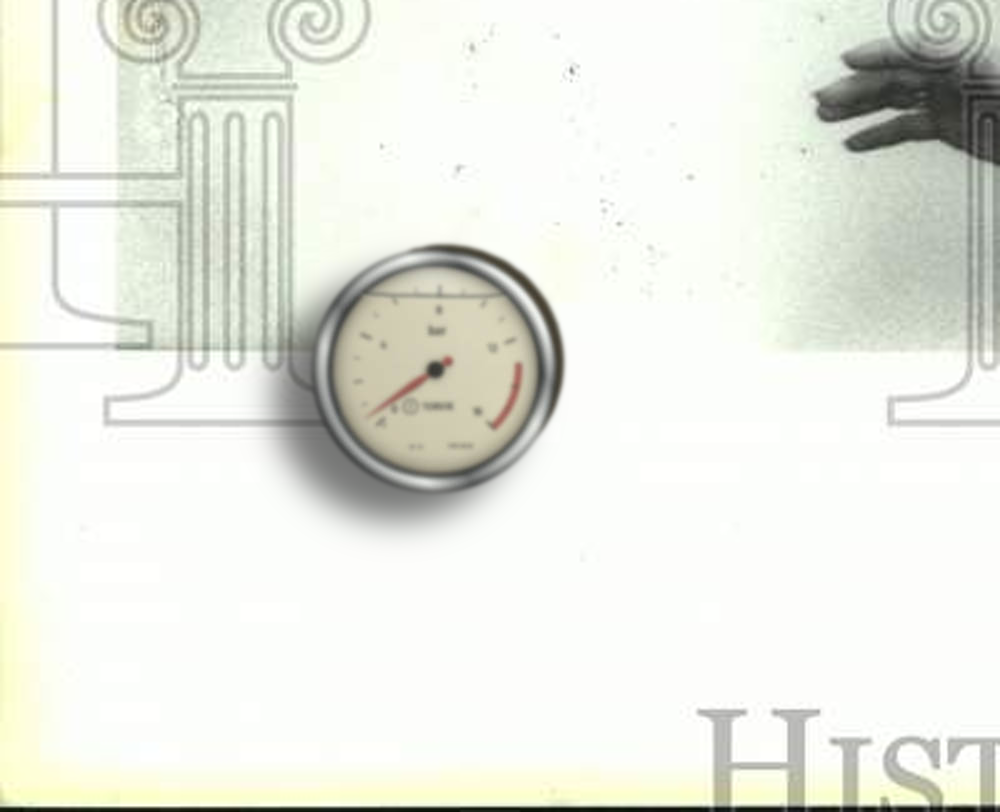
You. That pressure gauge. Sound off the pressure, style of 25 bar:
0.5 bar
